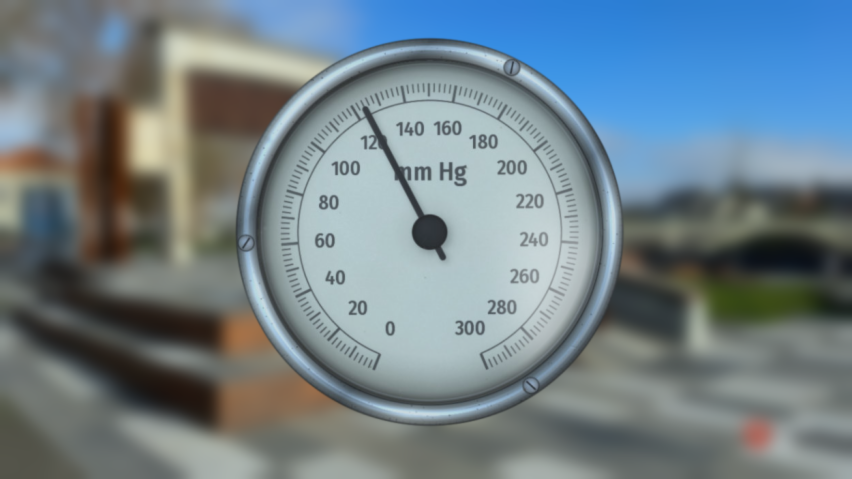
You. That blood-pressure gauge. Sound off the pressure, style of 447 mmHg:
124 mmHg
